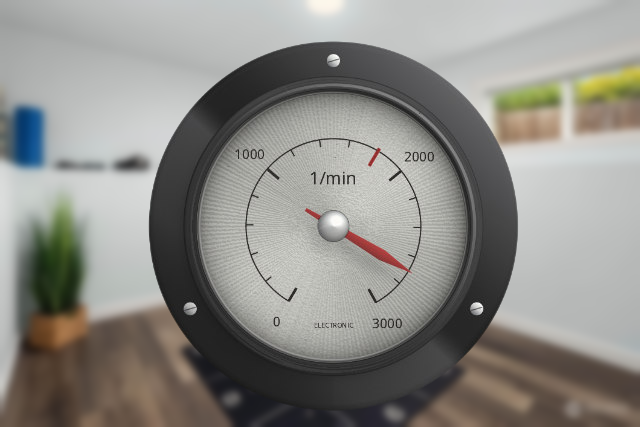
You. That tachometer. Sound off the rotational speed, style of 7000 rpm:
2700 rpm
